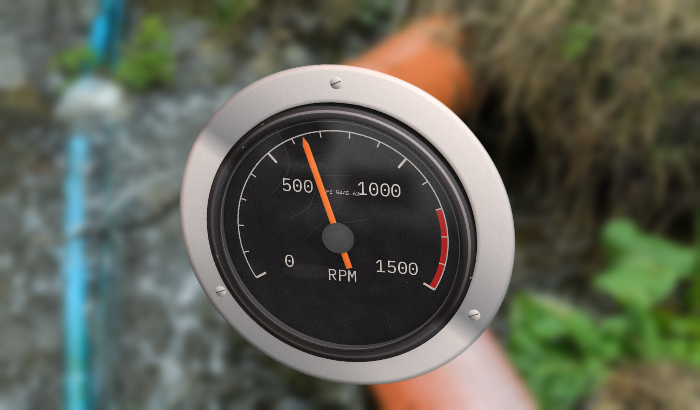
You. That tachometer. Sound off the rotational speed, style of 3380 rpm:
650 rpm
